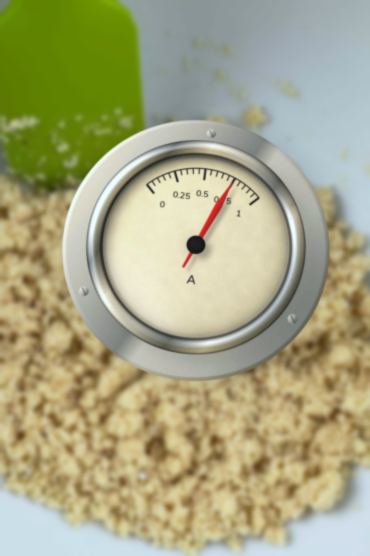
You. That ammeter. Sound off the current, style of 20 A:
0.75 A
